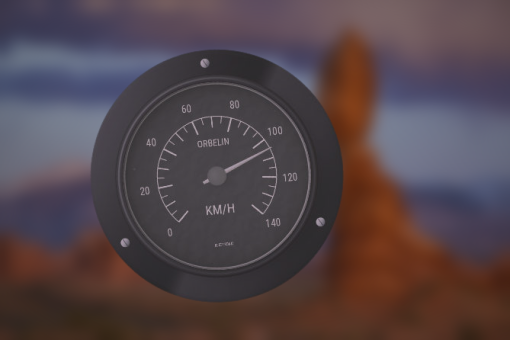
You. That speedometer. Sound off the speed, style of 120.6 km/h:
105 km/h
